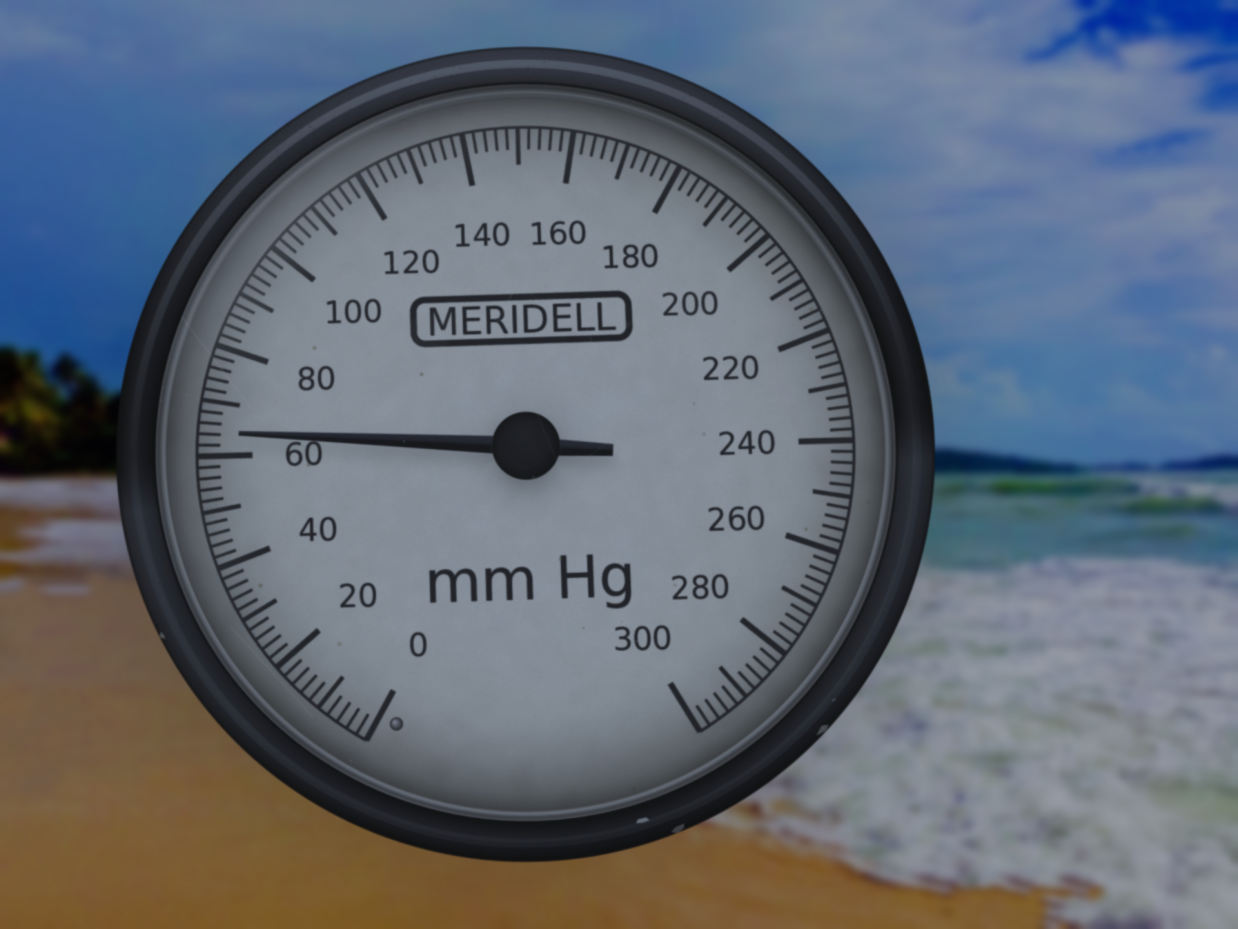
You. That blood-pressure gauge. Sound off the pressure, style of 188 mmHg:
64 mmHg
